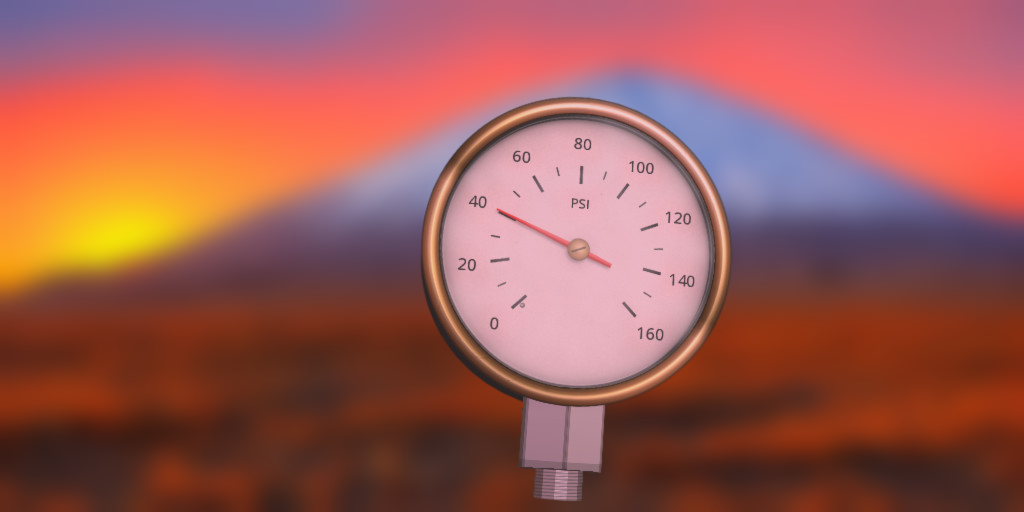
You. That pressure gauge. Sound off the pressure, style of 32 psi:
40 psi
